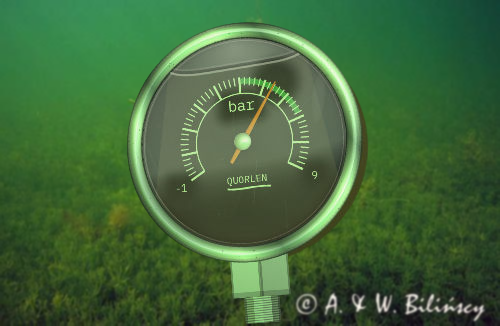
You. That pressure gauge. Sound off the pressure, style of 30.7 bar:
5.4 bar
